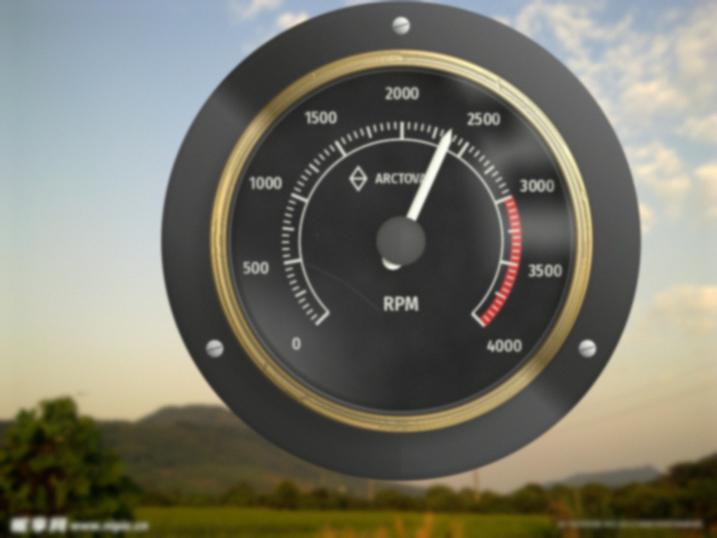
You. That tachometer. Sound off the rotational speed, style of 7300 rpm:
2350 rpm
